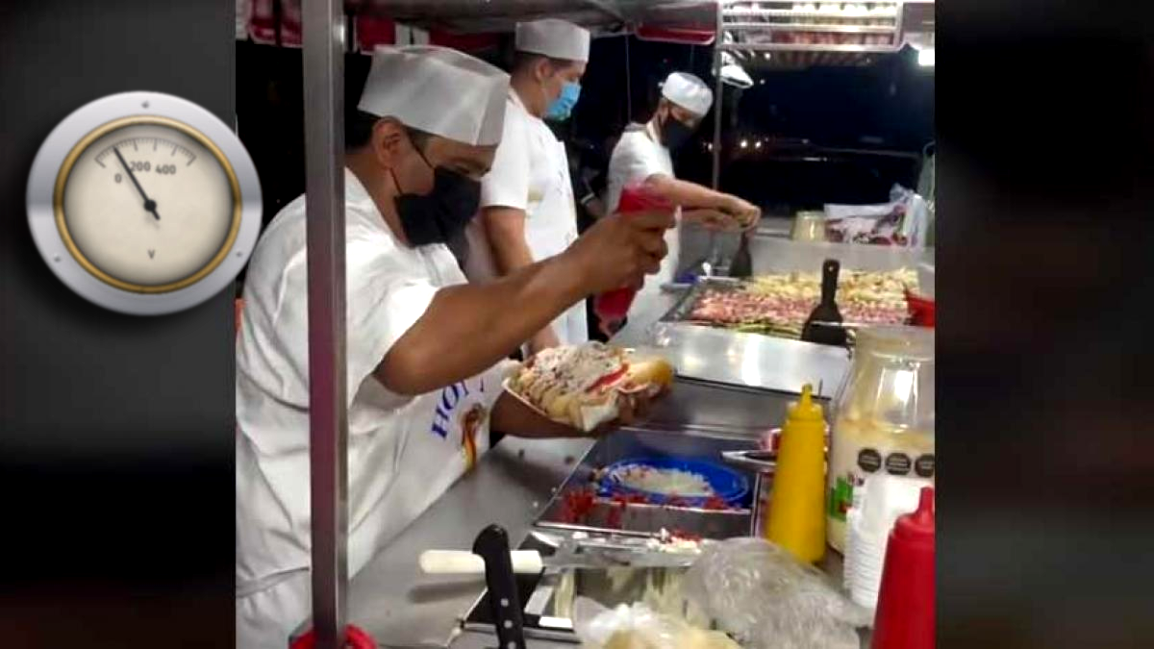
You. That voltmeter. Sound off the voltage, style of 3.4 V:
100 V
